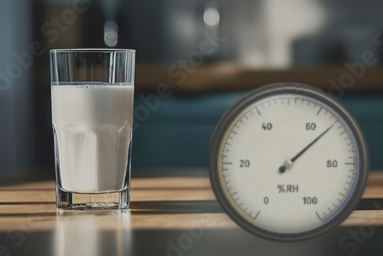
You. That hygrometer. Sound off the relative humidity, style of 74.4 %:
66 %
